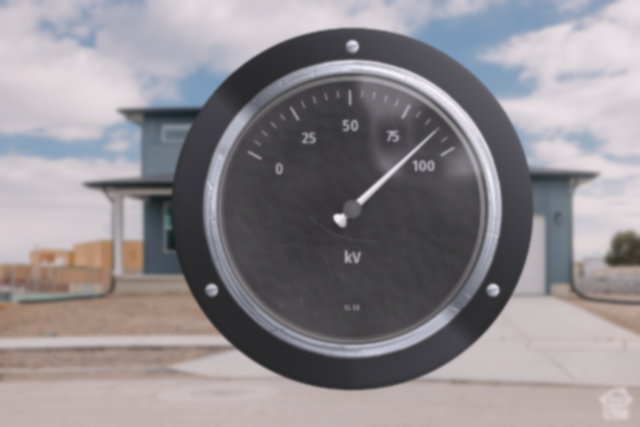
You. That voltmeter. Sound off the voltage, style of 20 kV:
90 kV
